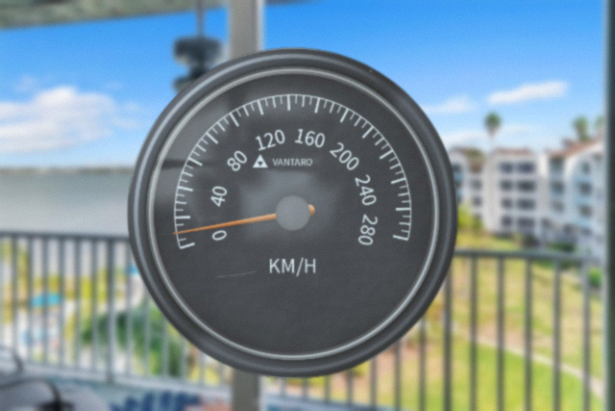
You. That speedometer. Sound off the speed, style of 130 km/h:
10 km/h
